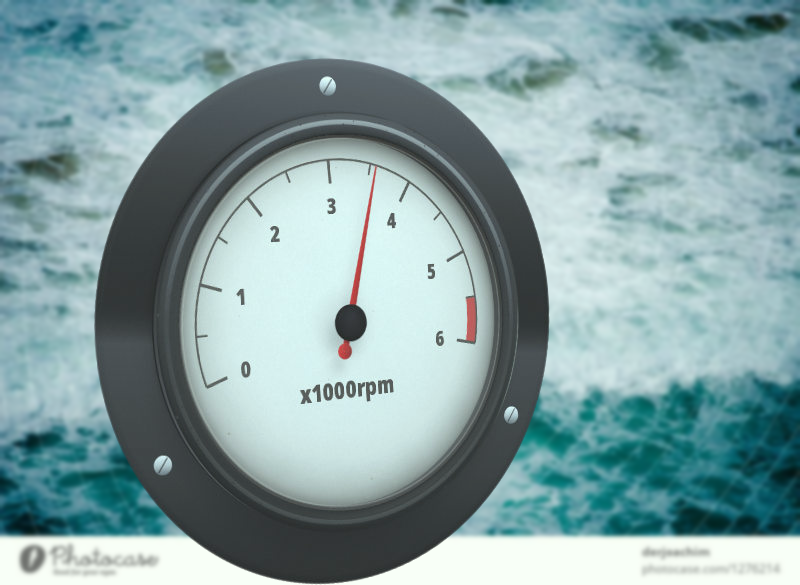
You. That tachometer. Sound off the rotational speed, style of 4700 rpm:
3500 rpm
